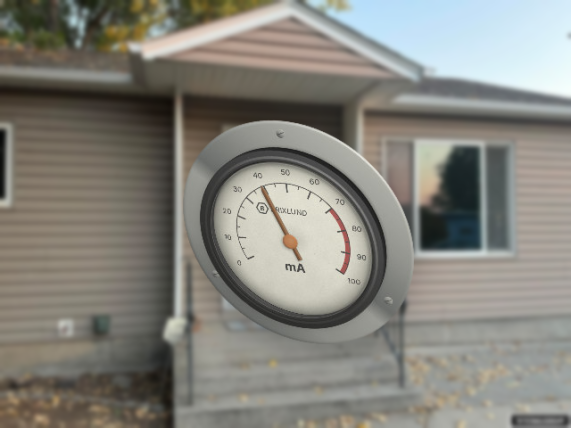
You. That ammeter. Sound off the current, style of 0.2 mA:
40 mA
